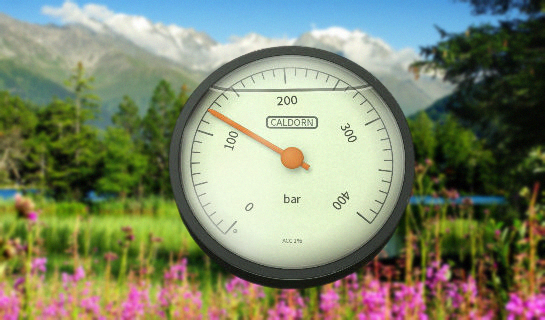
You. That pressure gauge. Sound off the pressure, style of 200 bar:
120 bar
